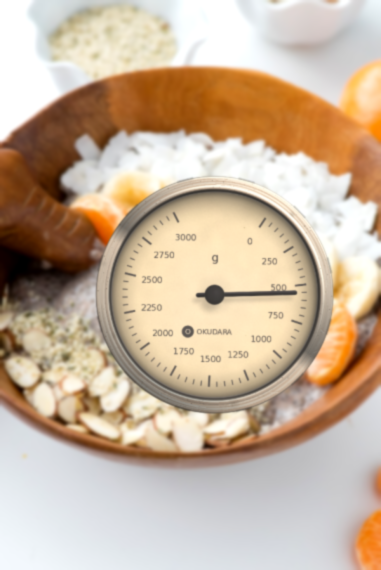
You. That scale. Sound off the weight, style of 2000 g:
550 g
